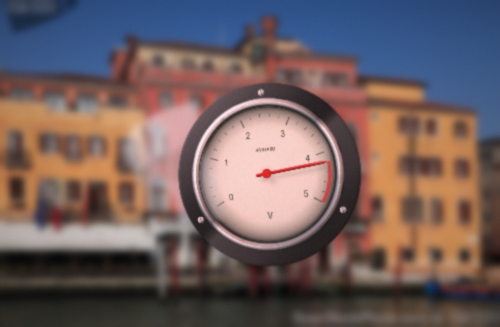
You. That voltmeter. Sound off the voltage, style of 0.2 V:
4.2 V
